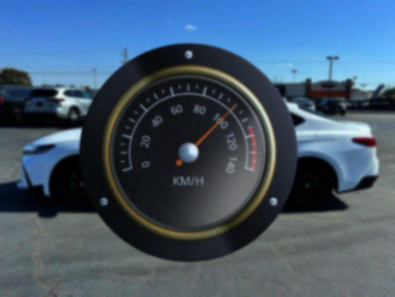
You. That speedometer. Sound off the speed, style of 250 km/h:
100 km/h
